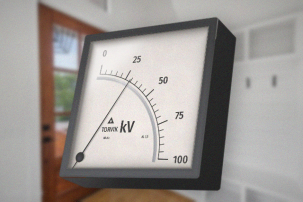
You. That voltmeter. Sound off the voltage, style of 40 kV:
30 kV
